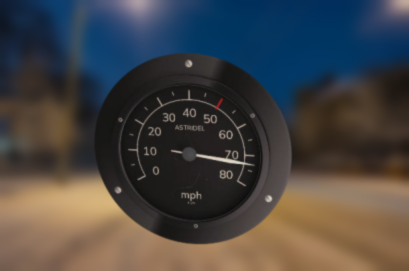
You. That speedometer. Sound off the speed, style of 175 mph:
72.5 mph
